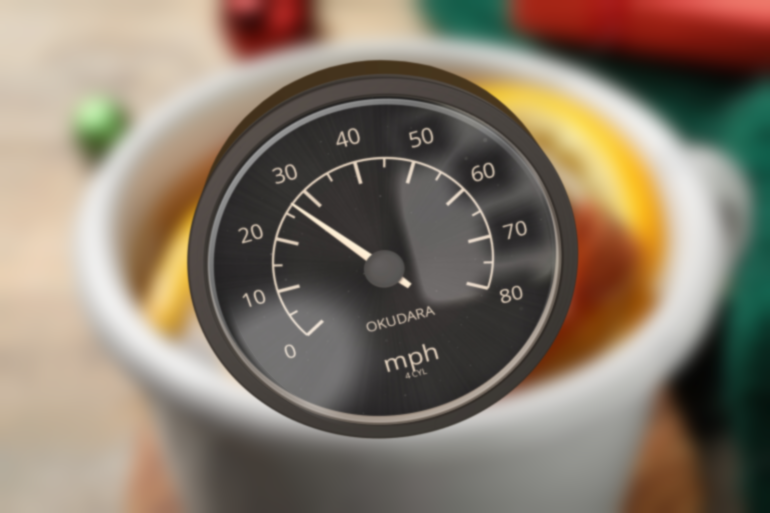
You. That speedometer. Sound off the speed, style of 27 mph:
27.5 mph
